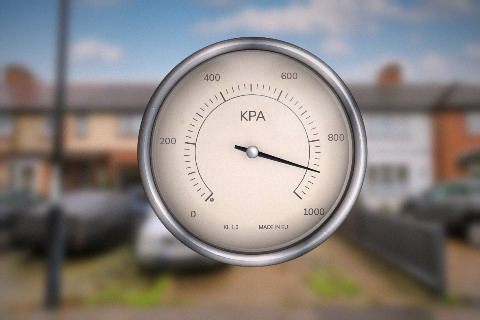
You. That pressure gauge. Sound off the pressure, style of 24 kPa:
900 kPa
